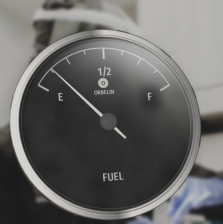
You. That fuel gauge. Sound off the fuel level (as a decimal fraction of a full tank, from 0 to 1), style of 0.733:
0.125
